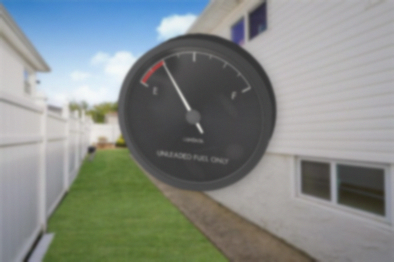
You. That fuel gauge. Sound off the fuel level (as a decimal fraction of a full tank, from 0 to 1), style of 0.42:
0.25
